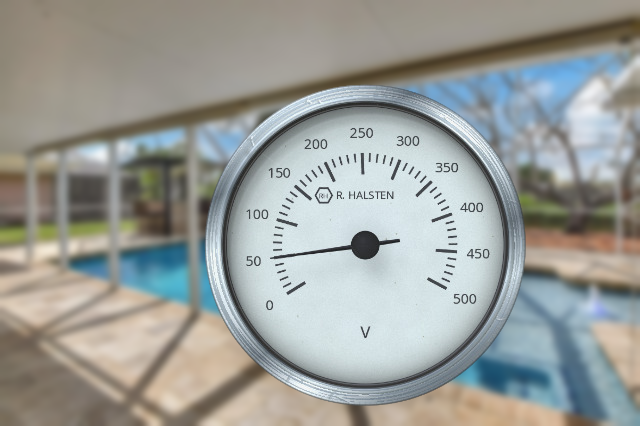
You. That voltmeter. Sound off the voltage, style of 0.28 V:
50 V
